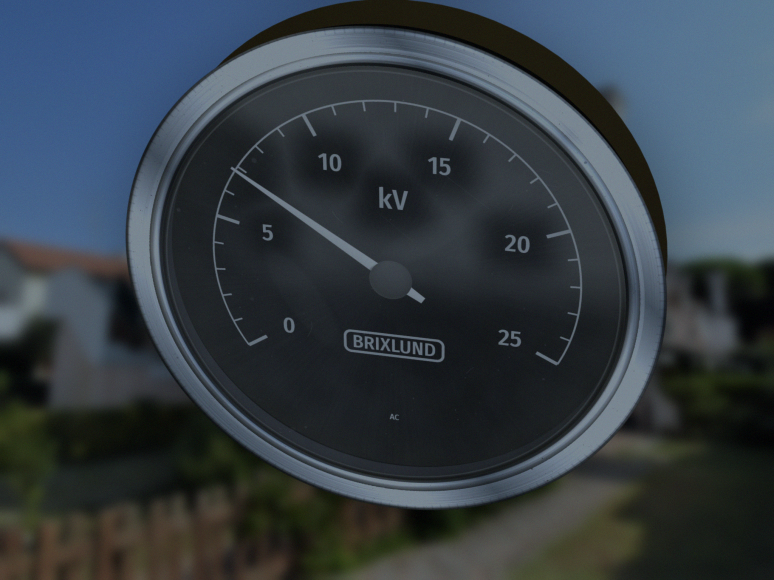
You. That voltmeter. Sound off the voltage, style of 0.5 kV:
7 kV
